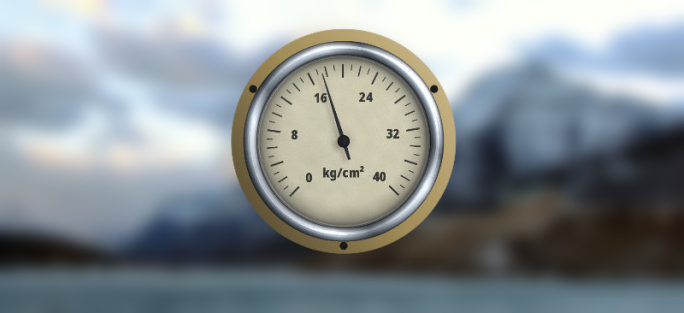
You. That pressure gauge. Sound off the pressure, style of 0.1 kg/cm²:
17.5 kg/cm²
